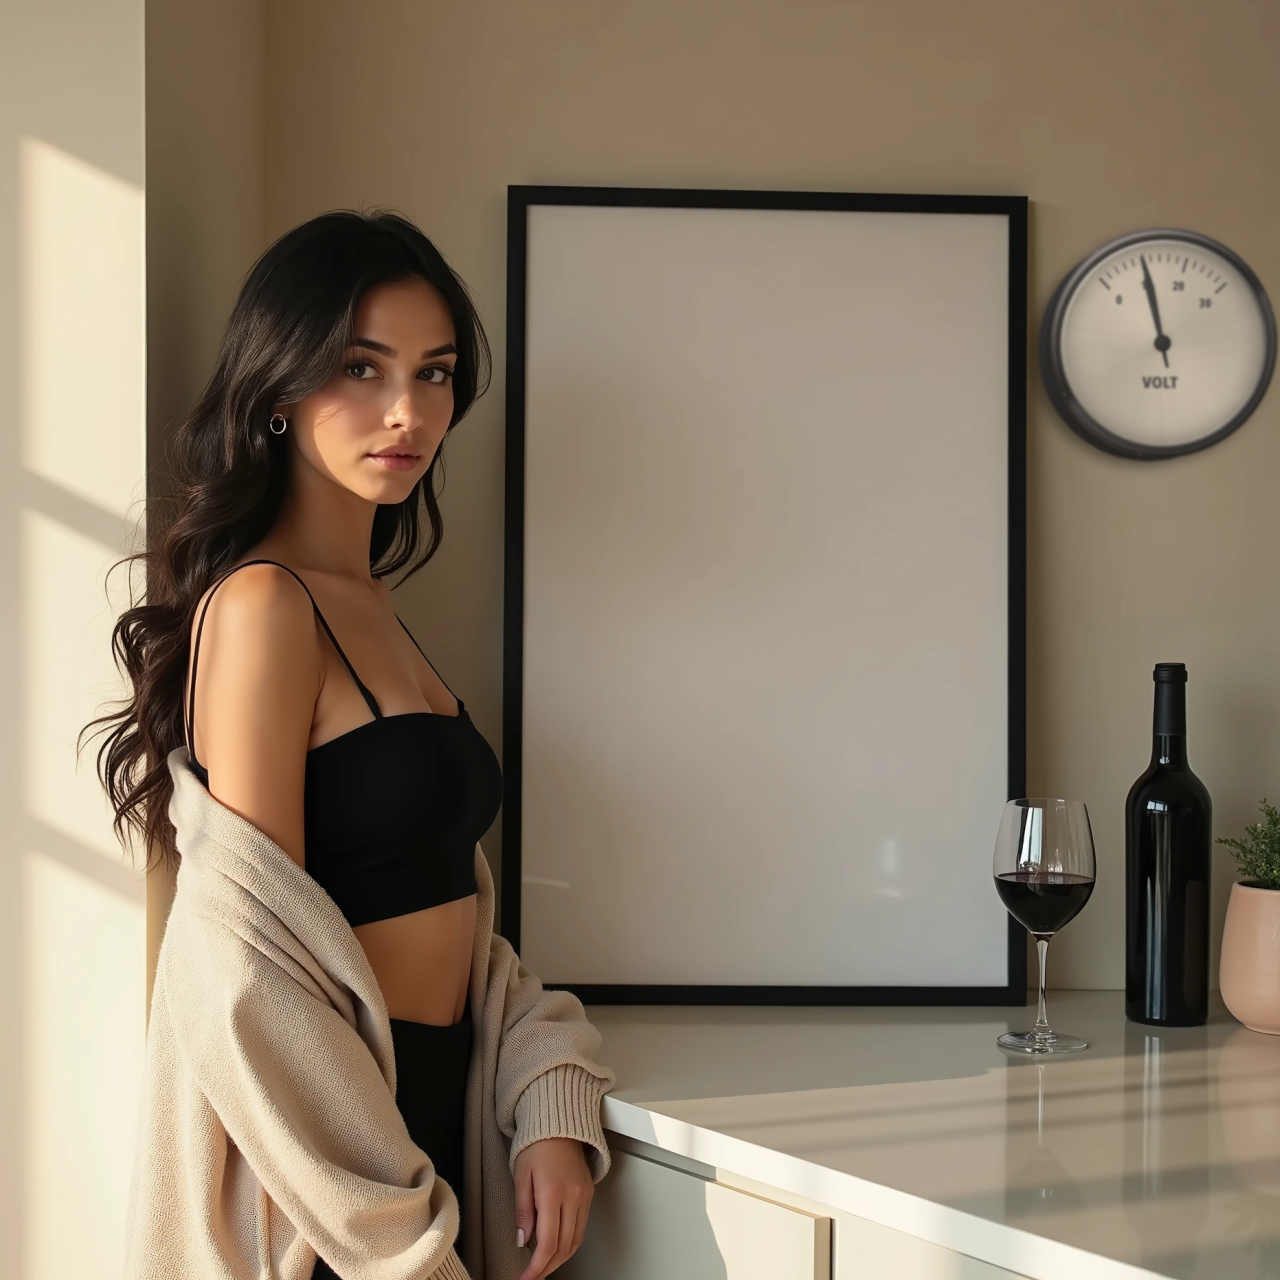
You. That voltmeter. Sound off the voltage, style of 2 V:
10 V
